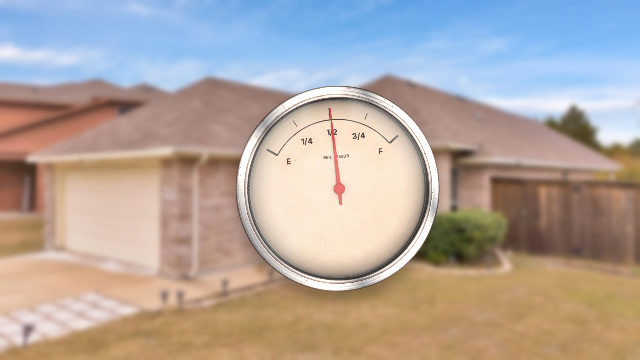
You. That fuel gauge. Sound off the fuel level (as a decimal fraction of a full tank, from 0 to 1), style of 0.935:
0.5
